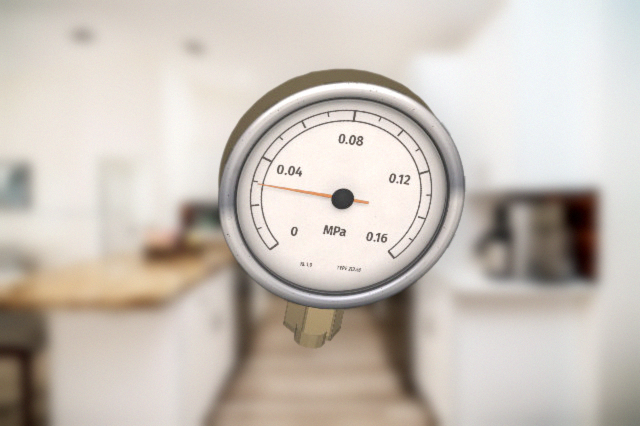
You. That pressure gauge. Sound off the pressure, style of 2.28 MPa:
0.03 MPa
